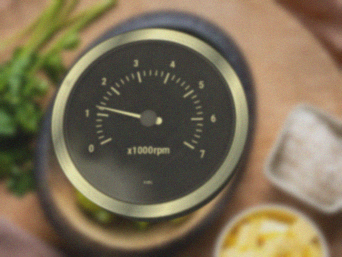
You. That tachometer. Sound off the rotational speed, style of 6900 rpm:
1200 rpm
